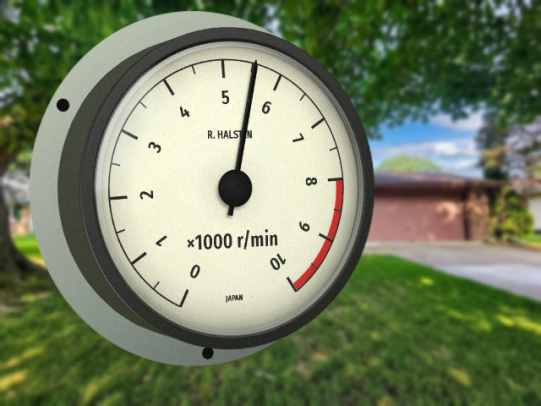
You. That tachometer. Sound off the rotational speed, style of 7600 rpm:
5500 rpm
